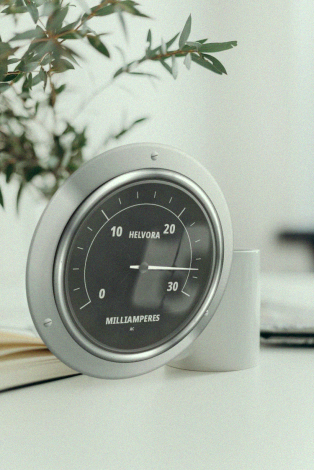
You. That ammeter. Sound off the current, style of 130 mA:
27 mA
